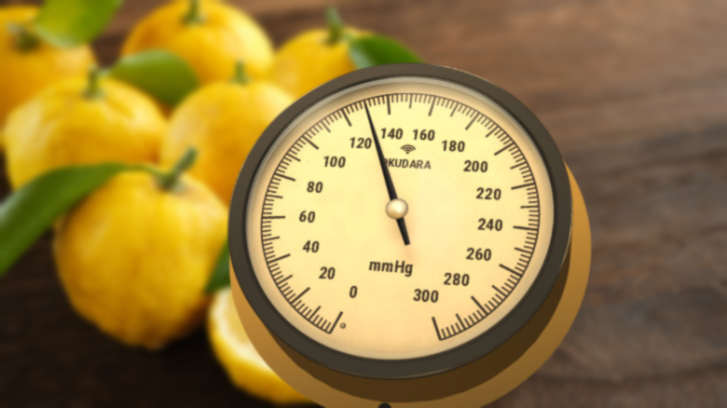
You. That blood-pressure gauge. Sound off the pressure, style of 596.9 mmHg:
130 mmHg
